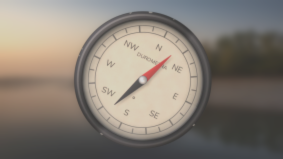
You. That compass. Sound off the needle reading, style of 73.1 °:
22.5 °
